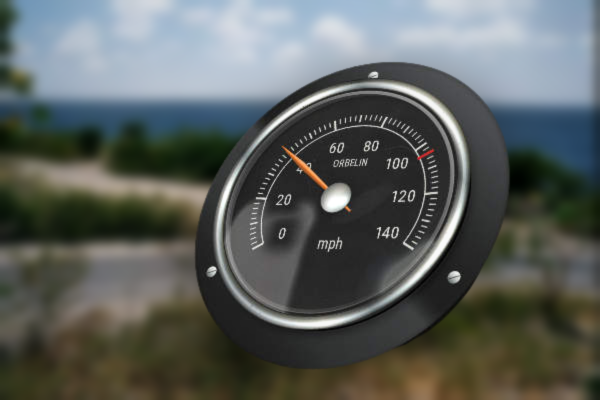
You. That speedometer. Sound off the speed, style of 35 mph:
40 mph
